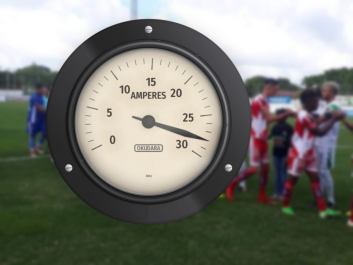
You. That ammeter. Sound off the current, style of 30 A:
28 A
